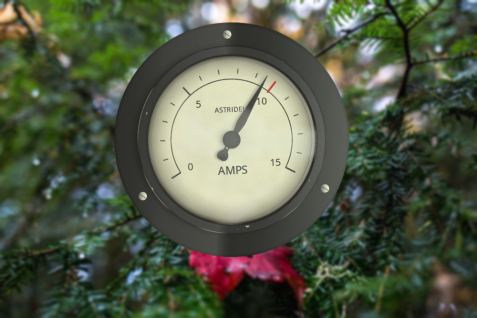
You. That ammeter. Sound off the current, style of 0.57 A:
9.5 A
